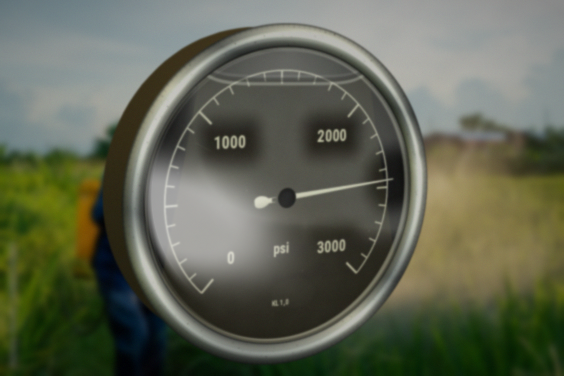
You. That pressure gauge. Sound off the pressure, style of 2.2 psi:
2450 psi
